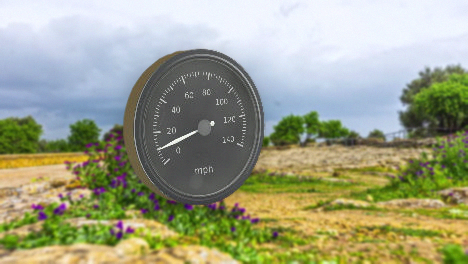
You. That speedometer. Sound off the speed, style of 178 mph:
10 mph
